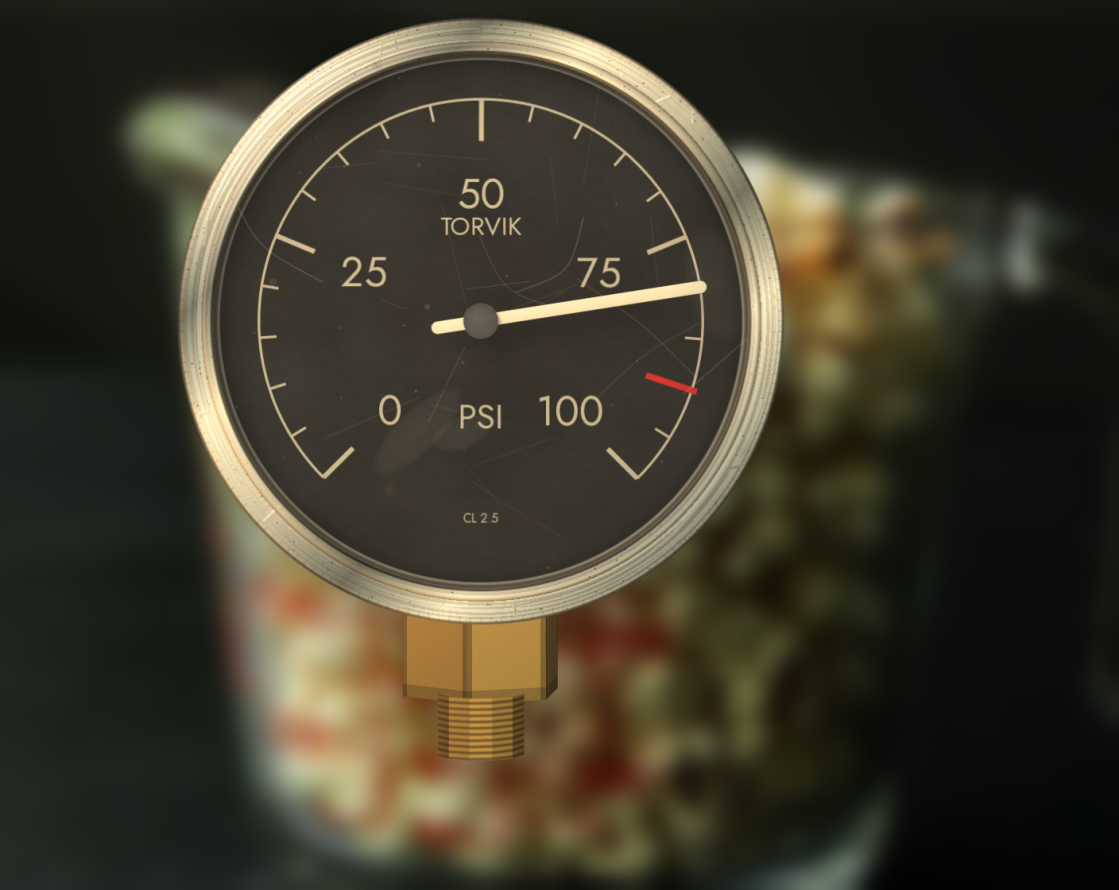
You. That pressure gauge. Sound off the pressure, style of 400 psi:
80 psi
